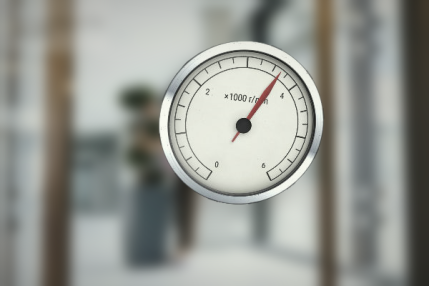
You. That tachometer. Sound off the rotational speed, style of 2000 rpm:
3625 rpm
